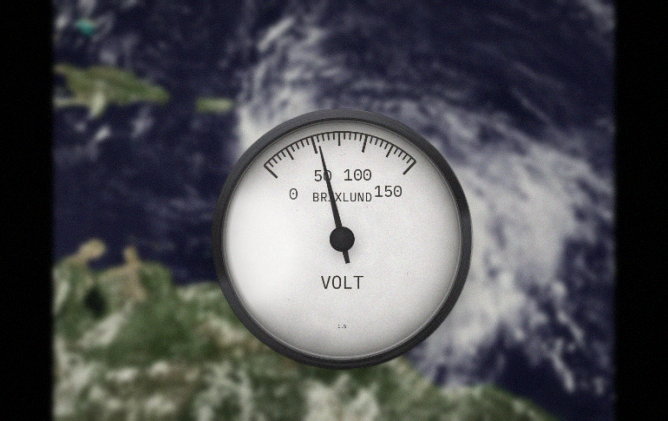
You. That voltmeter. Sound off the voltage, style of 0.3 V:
55 V
